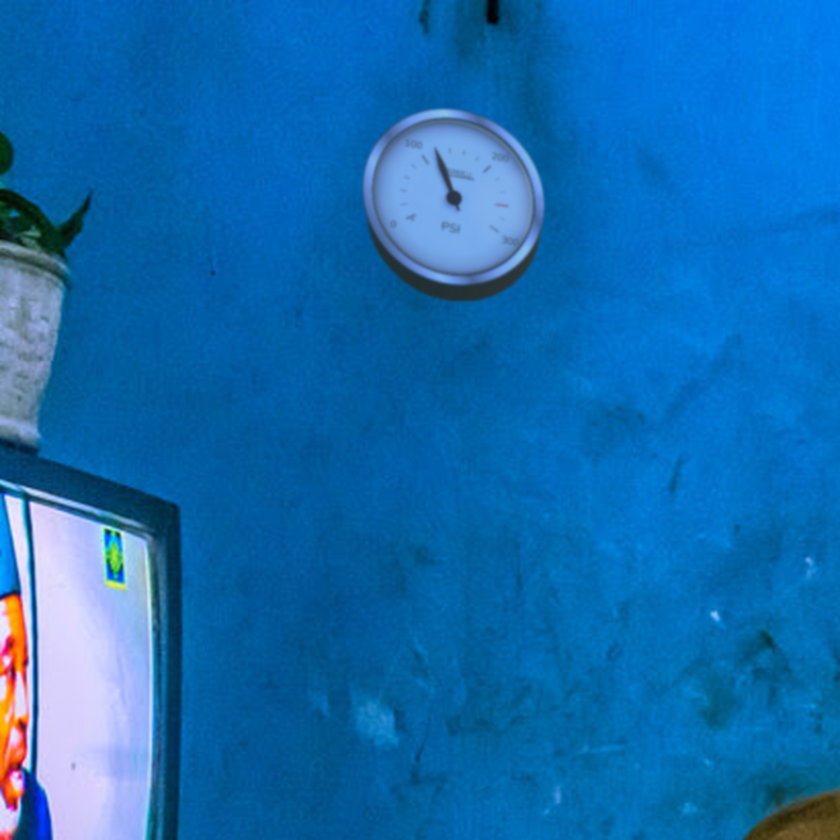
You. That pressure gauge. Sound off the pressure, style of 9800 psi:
120 psi
